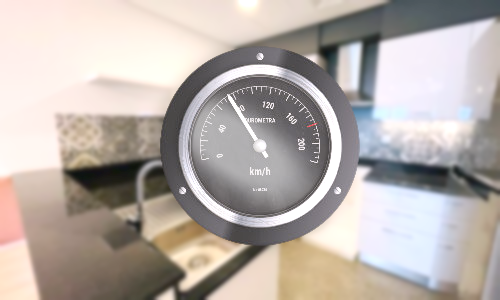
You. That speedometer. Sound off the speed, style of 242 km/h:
75 km/h
